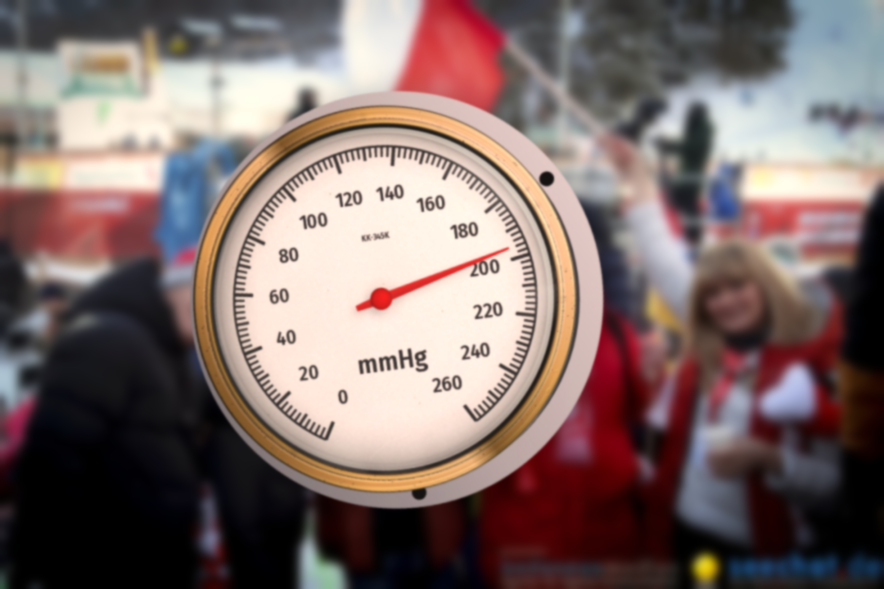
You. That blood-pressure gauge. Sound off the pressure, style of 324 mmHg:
196 mmHg
